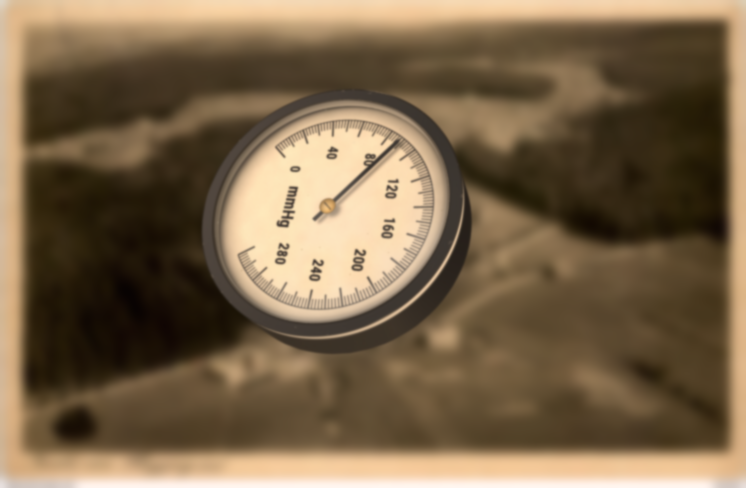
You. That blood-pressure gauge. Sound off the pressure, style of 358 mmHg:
90 mmHg
